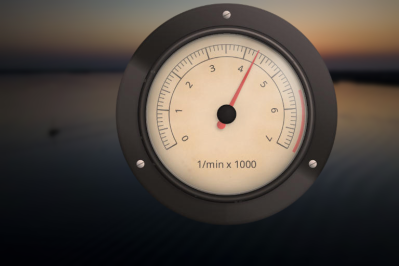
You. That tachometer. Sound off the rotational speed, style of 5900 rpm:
4300 rpm
